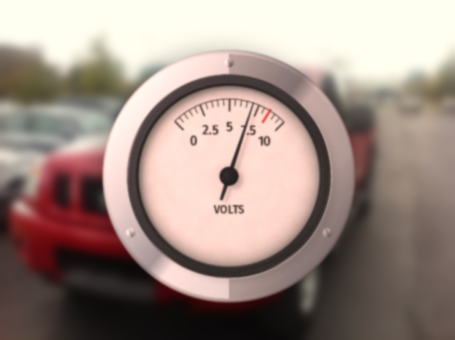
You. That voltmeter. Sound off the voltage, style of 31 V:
7 V
